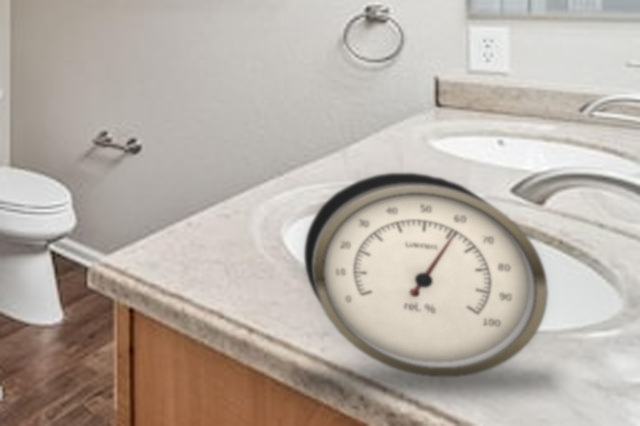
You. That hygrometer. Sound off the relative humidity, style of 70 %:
60 %
